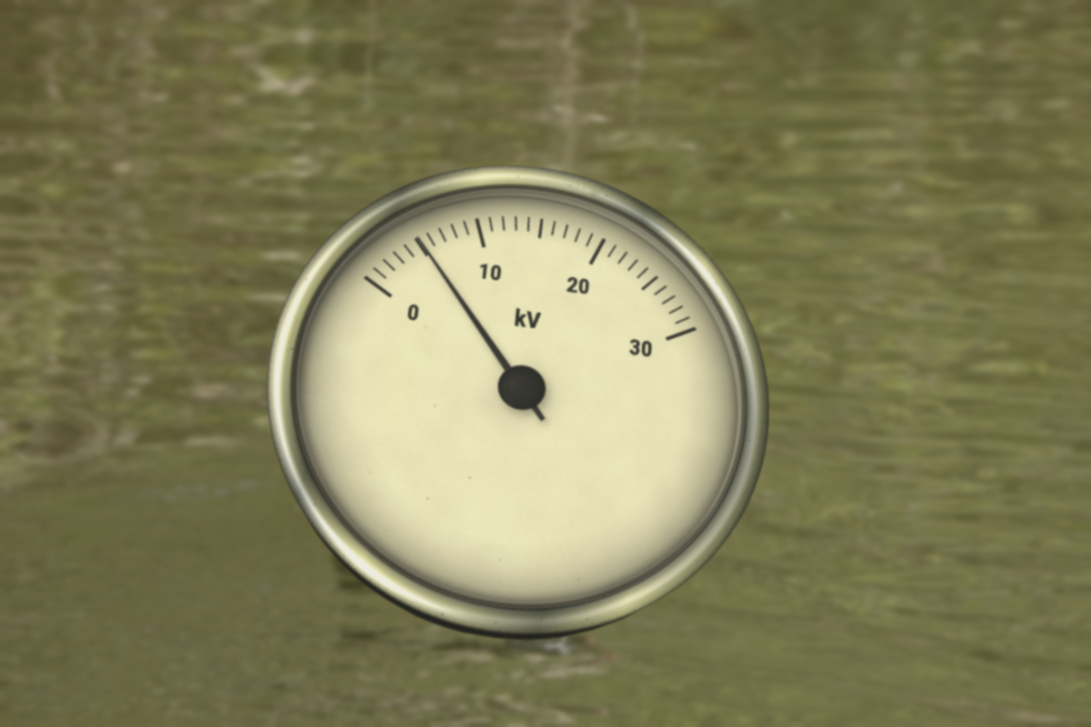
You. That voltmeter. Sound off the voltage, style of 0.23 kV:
5 kV
